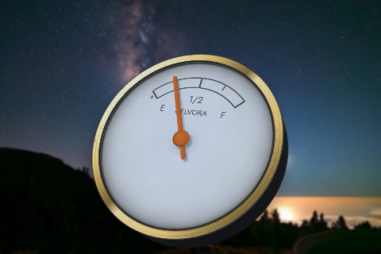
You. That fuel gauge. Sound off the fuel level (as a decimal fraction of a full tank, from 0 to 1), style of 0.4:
0.25
